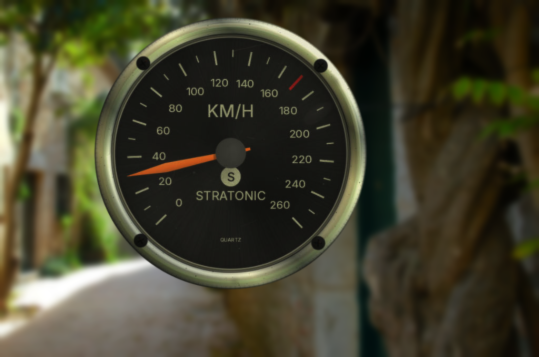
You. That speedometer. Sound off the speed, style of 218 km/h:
30 km/h
